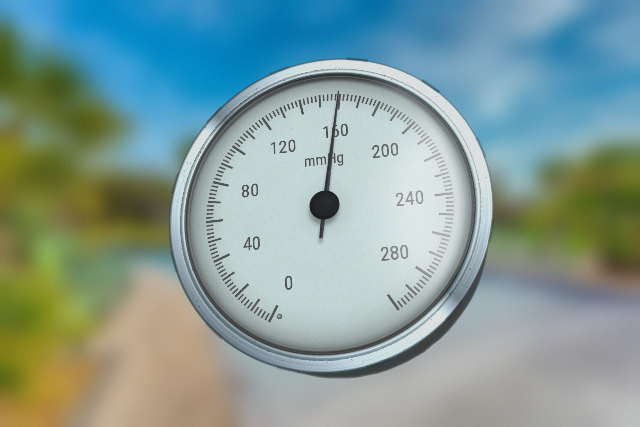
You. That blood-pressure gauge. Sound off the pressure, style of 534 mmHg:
160 mmHg
